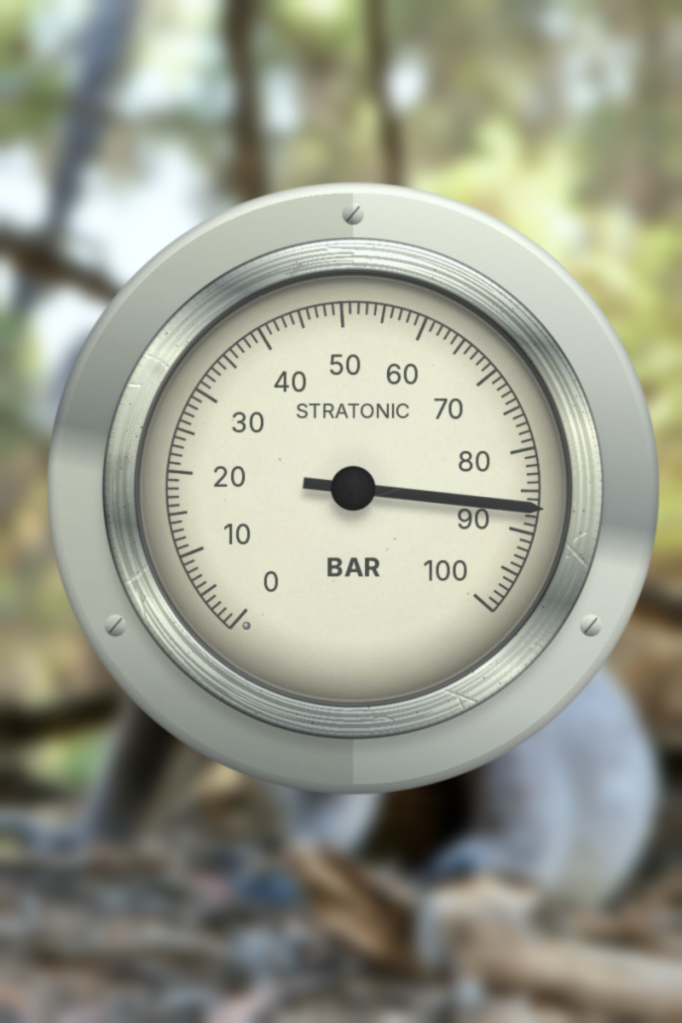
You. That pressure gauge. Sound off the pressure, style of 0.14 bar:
87 bar
